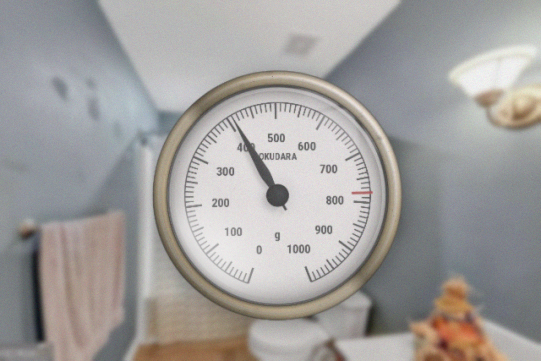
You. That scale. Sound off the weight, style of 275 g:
410 g
